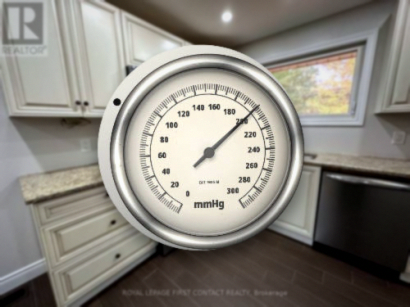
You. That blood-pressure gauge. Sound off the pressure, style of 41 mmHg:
200 mmHg
